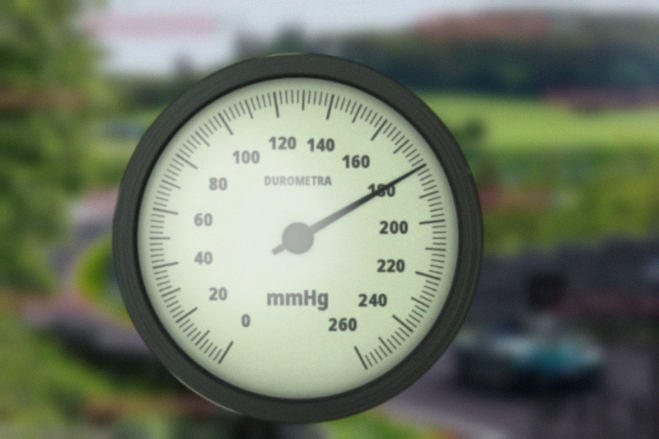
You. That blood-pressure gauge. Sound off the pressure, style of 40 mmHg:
180 mmHg
